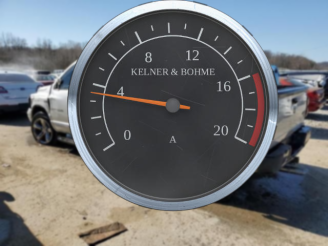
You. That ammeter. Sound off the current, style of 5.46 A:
3.5 A
